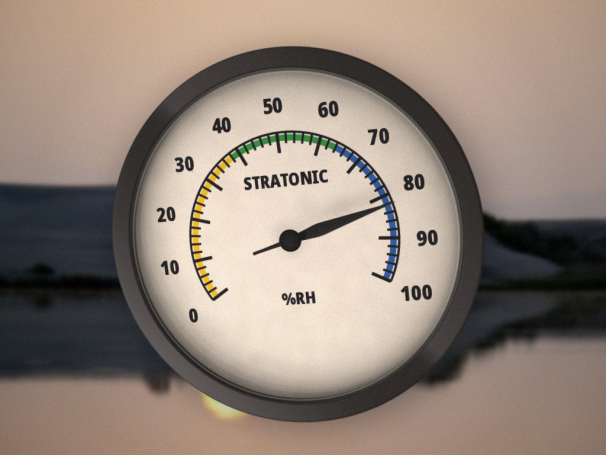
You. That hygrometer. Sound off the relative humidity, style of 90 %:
82 %
